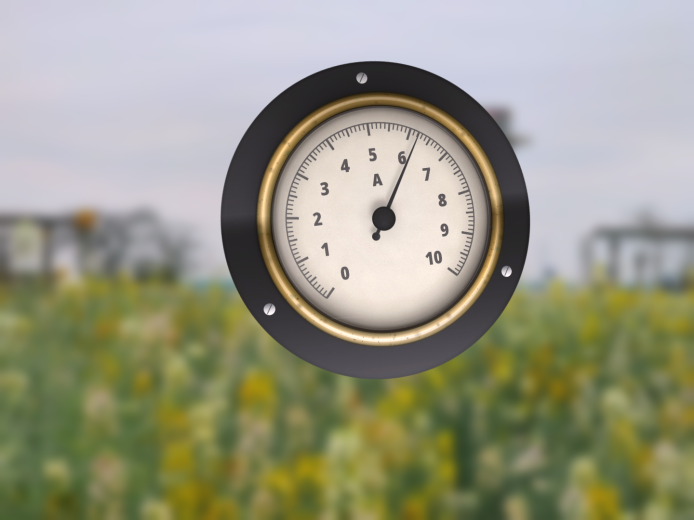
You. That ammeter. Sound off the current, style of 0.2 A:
6.2 A
